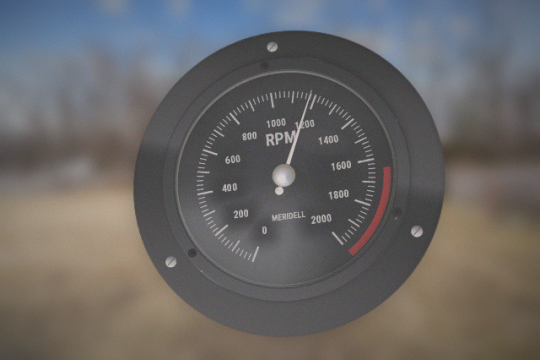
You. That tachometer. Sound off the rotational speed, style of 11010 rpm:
1180 rpm
